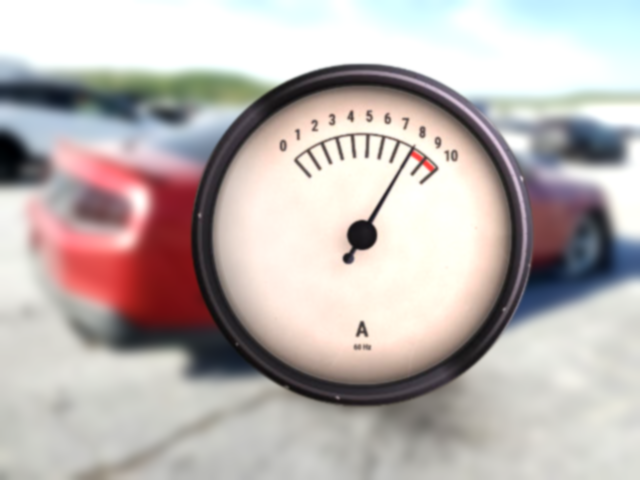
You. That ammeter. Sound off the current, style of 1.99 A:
8 A
